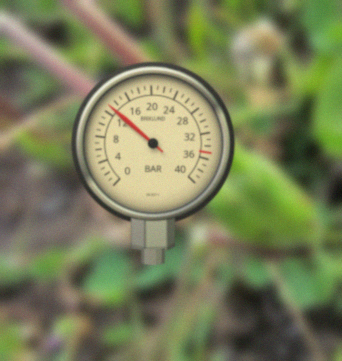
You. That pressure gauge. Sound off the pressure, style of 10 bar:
13 bar
